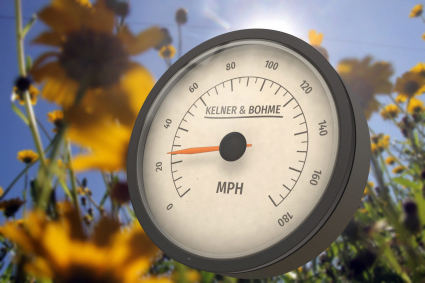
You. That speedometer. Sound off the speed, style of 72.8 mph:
25 mph
